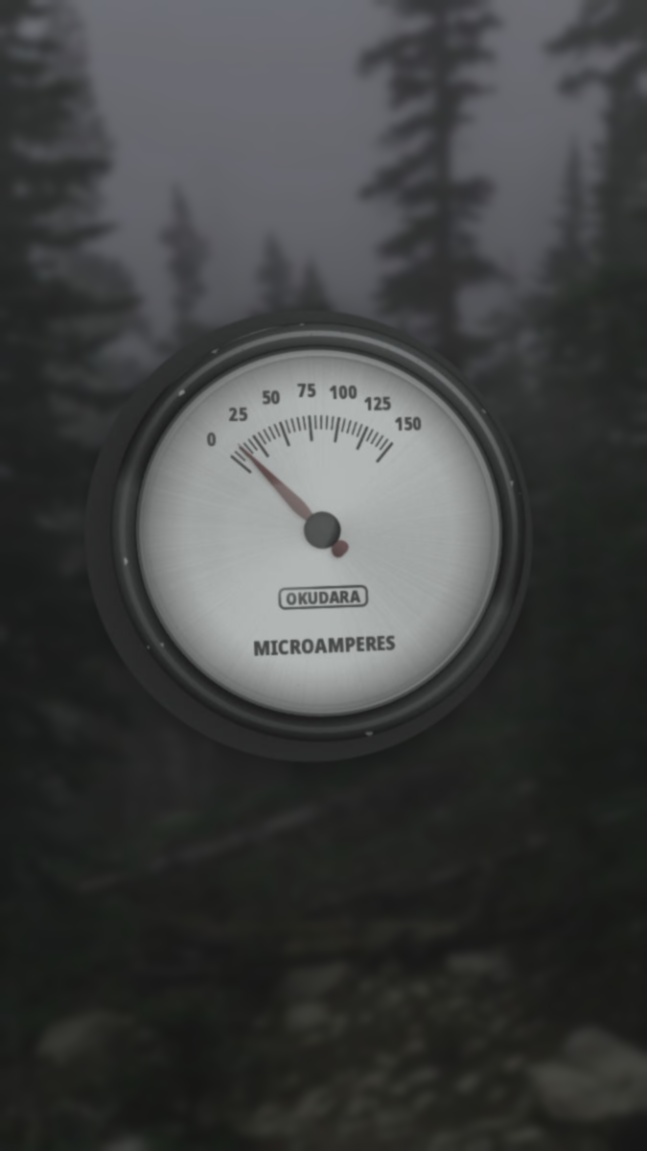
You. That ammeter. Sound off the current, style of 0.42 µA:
10 µA
